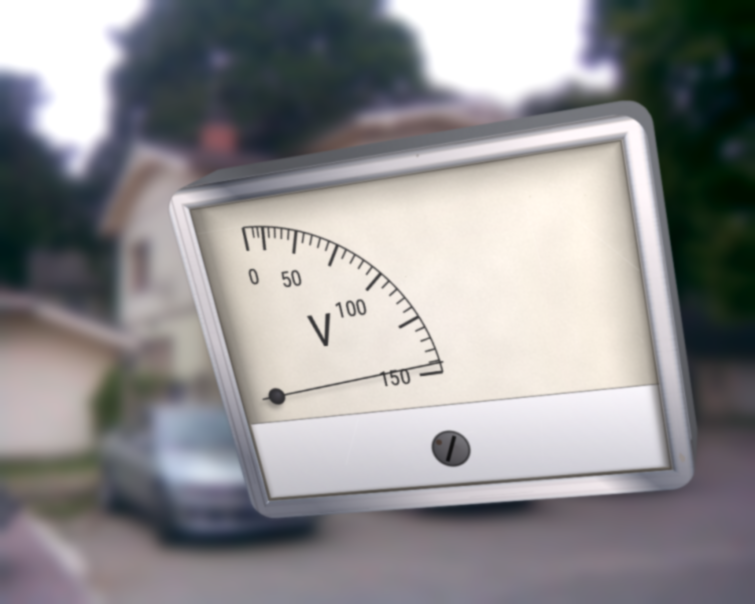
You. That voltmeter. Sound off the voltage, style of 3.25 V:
145 V
